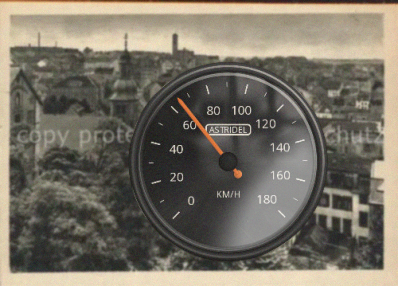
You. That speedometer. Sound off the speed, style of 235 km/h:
65 km/h
